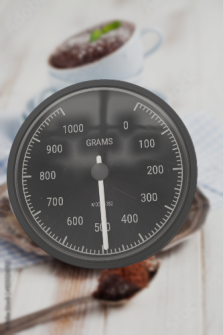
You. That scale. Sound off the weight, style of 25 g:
490 g
